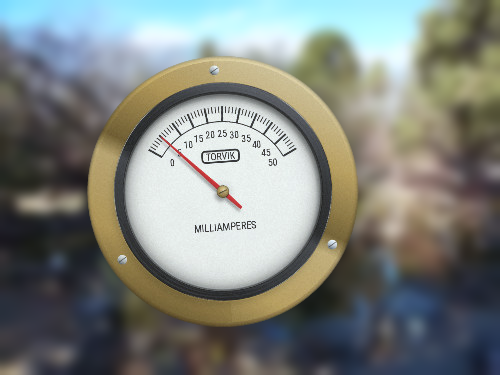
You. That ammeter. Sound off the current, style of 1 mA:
5 mA
